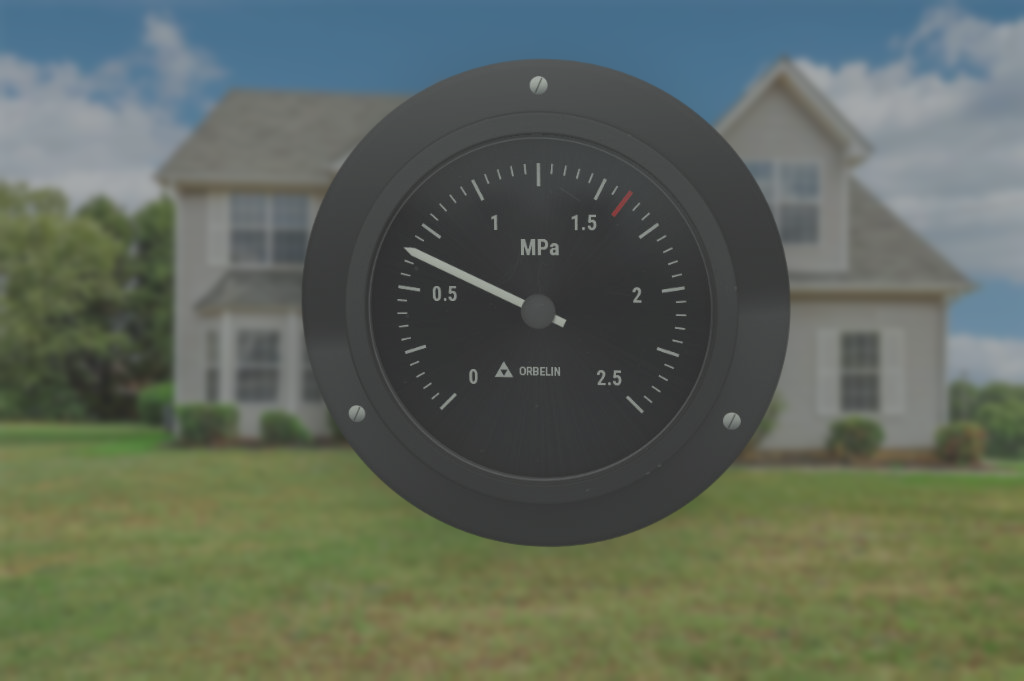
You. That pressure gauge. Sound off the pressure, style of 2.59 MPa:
0.65 MPa
